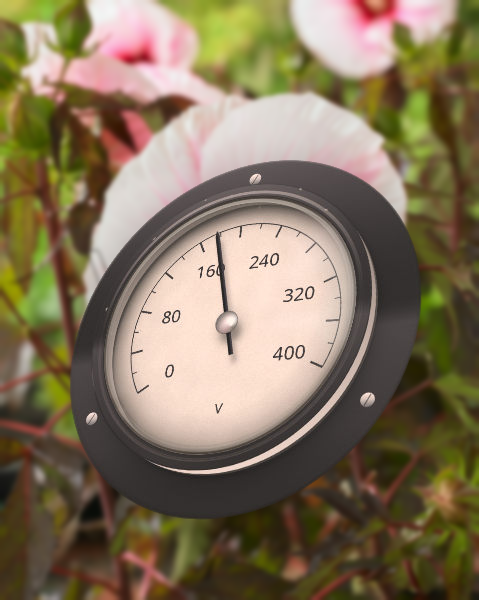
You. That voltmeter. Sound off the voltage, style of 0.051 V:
180 V
